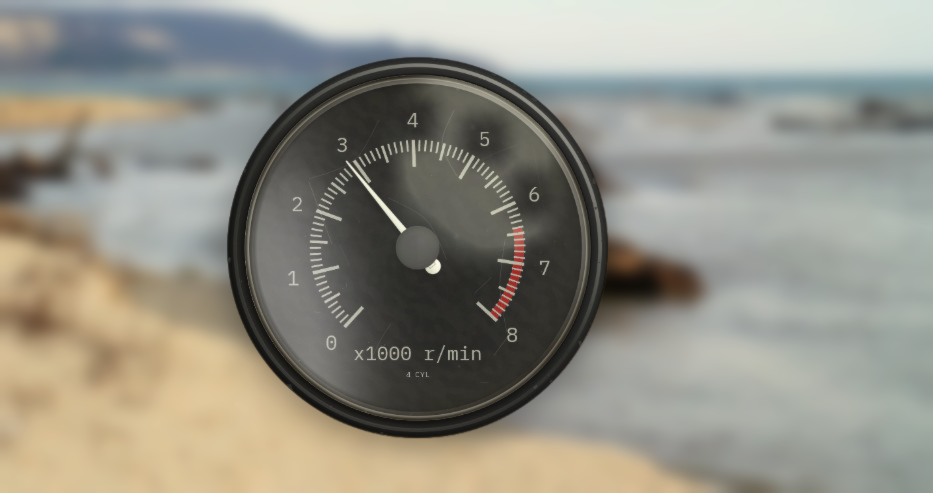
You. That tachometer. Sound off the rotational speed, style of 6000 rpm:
2900 rpm
